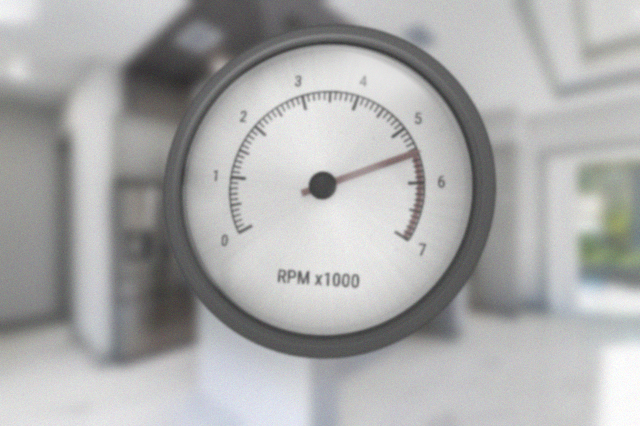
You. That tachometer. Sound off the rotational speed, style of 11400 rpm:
5500 rpm
